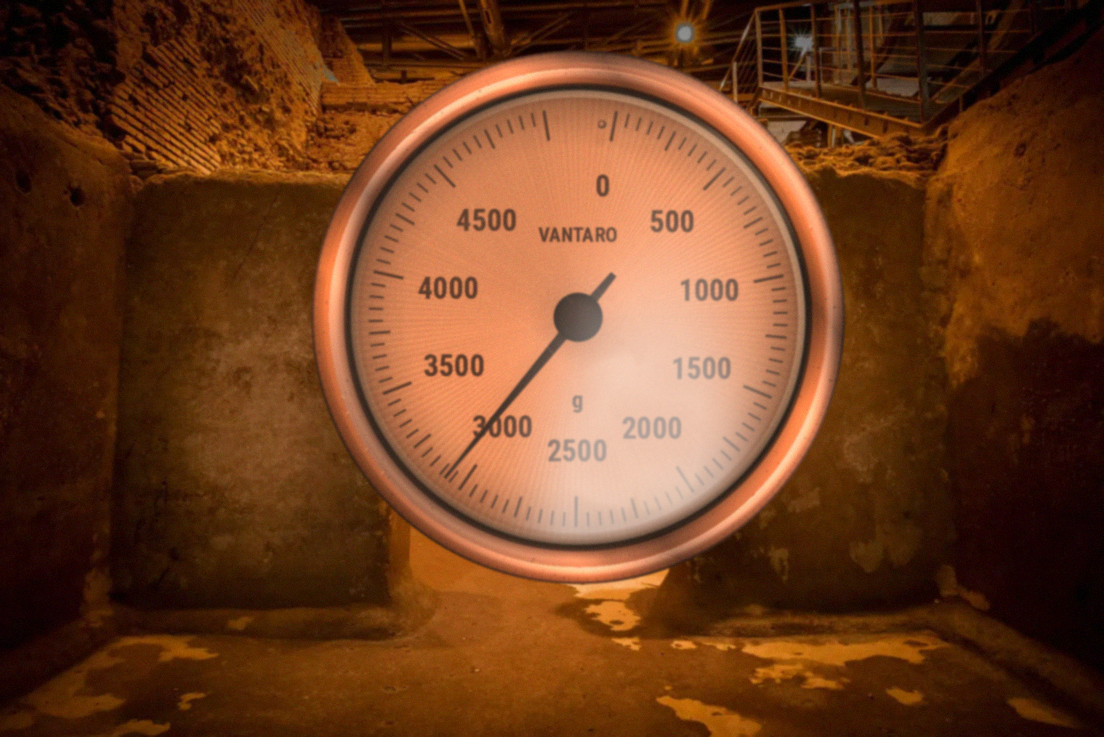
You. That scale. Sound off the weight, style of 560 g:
3075 g
